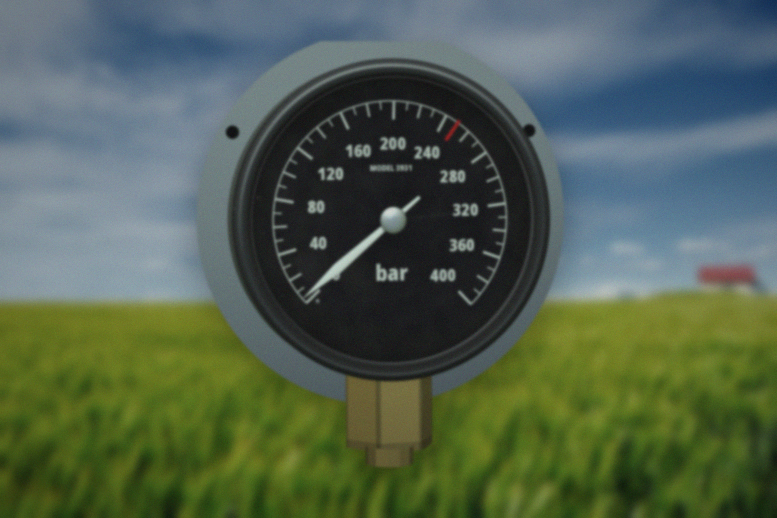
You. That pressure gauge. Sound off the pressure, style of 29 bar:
5 bar
